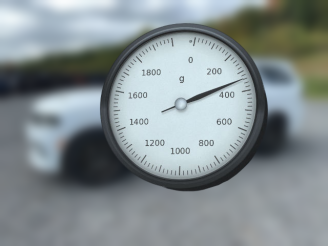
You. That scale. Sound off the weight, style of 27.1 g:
340 g
